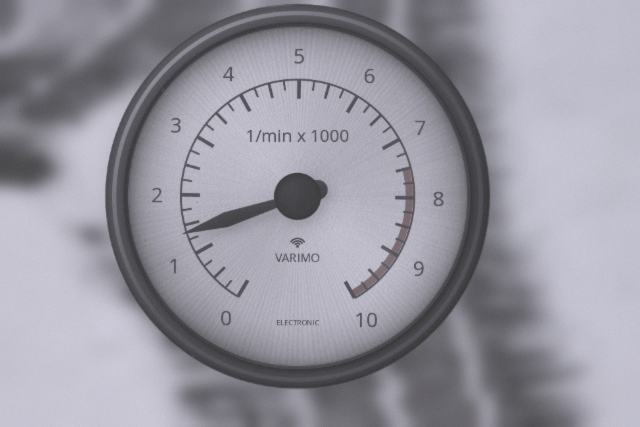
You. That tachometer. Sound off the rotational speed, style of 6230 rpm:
1375 rpm
